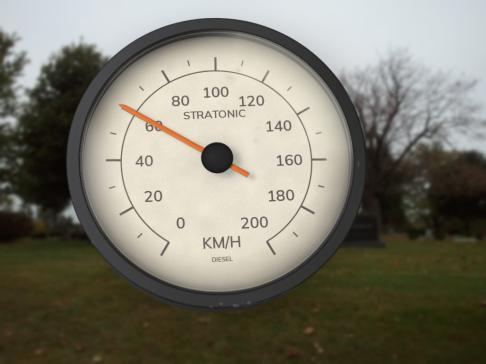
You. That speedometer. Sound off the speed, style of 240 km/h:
60 km/h
